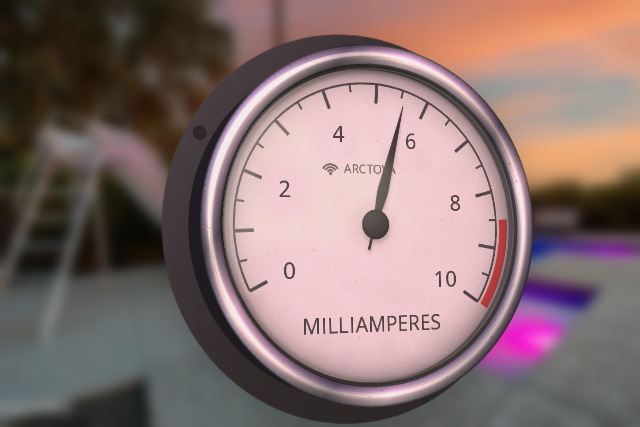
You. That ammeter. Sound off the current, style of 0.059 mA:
5.5 mA
